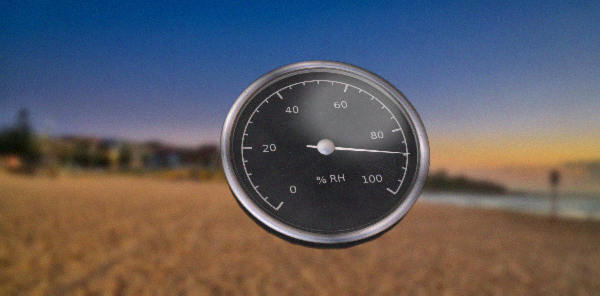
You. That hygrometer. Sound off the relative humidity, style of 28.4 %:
88 %
